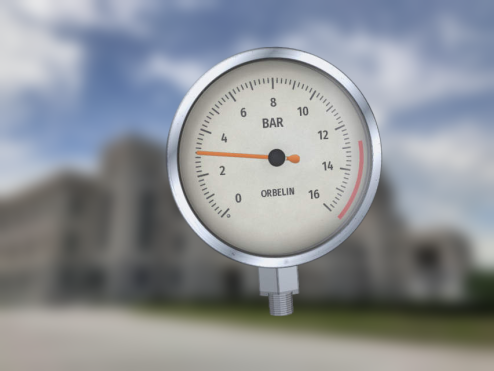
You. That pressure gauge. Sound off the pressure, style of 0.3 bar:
3 bar
